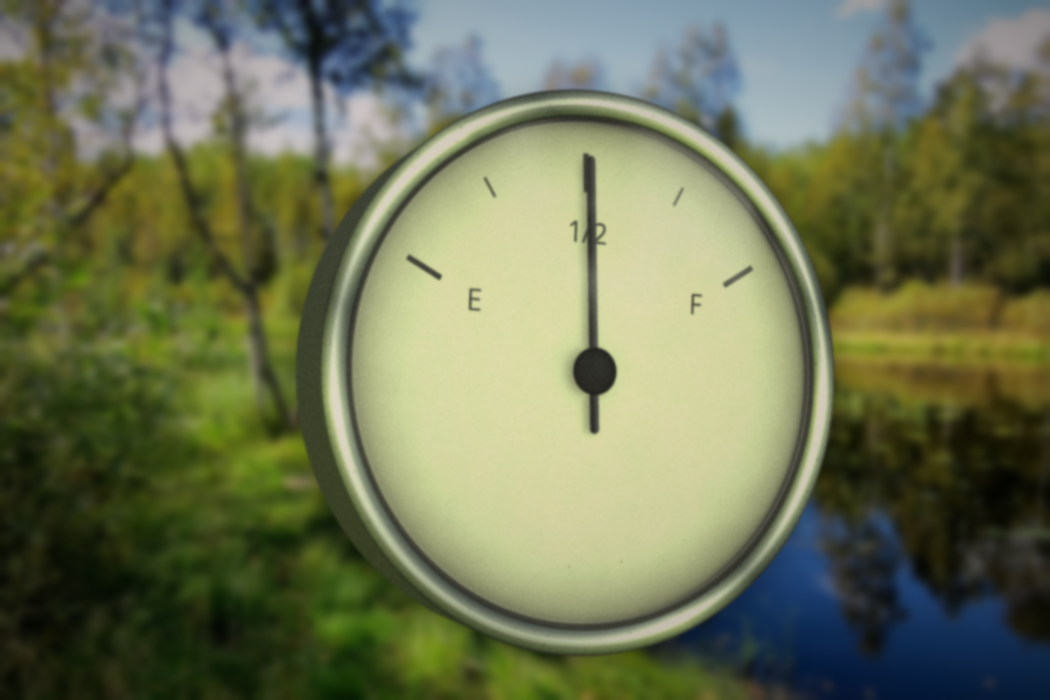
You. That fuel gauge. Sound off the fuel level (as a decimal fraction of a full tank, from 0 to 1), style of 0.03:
0.5
